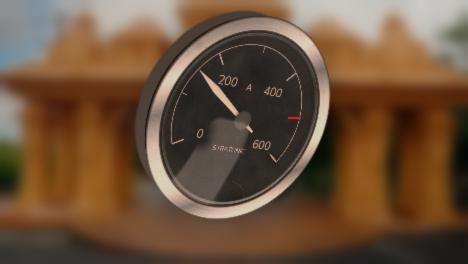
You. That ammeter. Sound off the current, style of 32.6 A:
150 A
